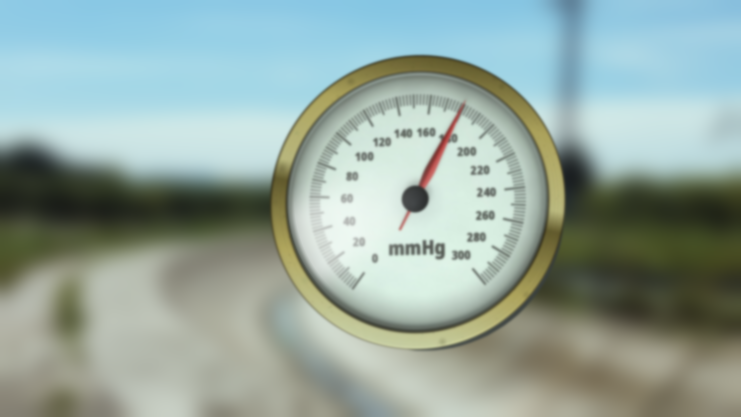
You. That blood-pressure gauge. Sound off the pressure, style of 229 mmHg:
180 mmHg
